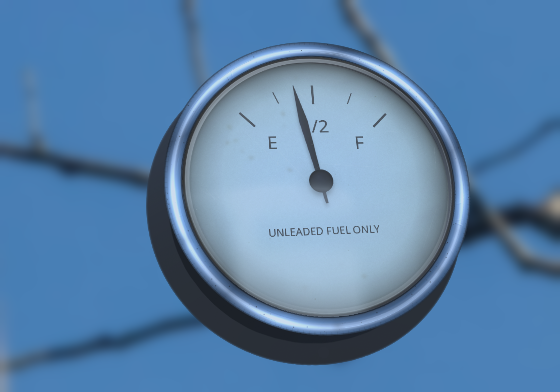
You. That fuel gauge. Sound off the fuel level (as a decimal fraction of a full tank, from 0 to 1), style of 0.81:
0.375
